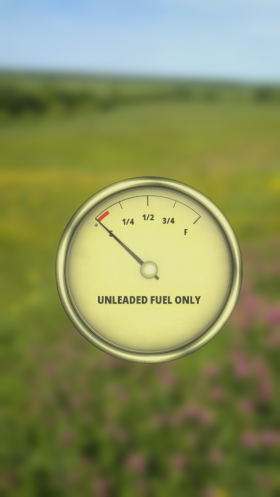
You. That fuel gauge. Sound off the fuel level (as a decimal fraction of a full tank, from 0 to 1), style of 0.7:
0
